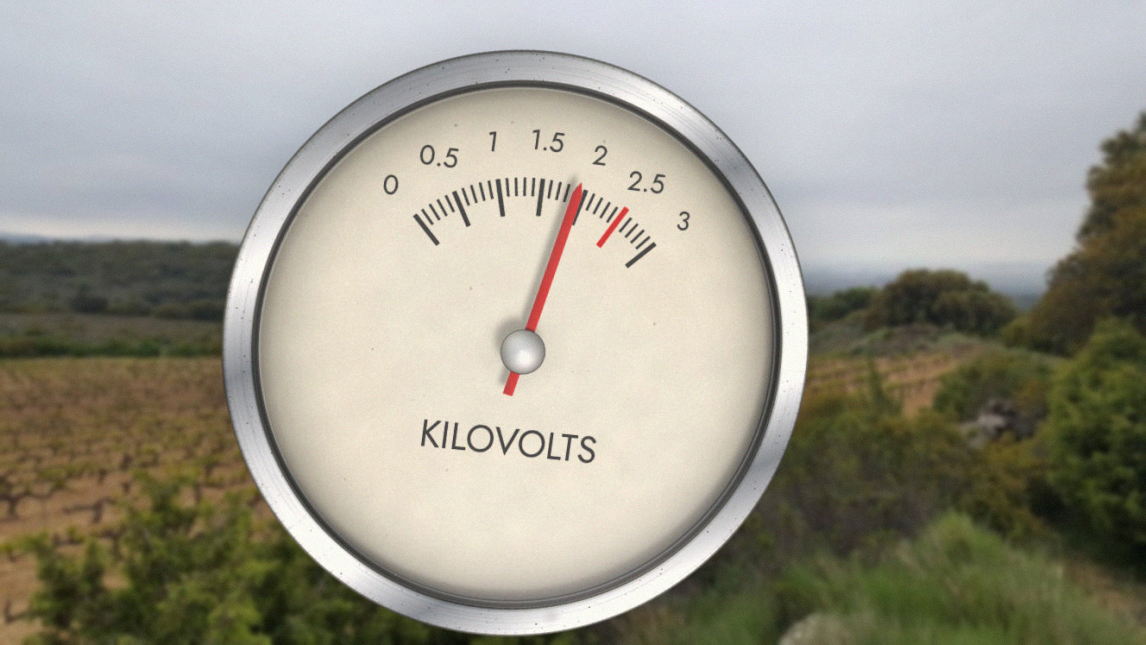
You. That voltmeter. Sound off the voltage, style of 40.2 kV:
1.9 kV
